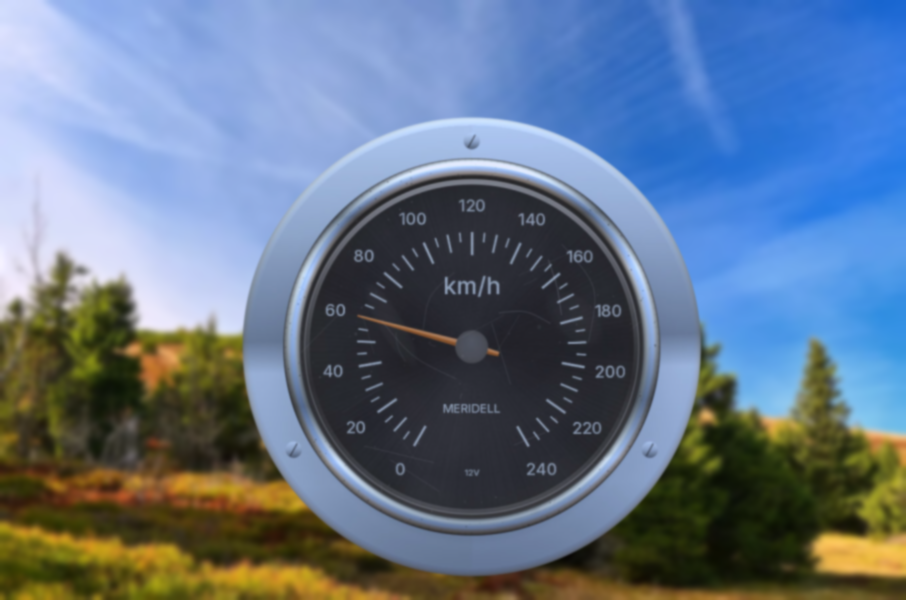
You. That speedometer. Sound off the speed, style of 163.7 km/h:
60 km/h
